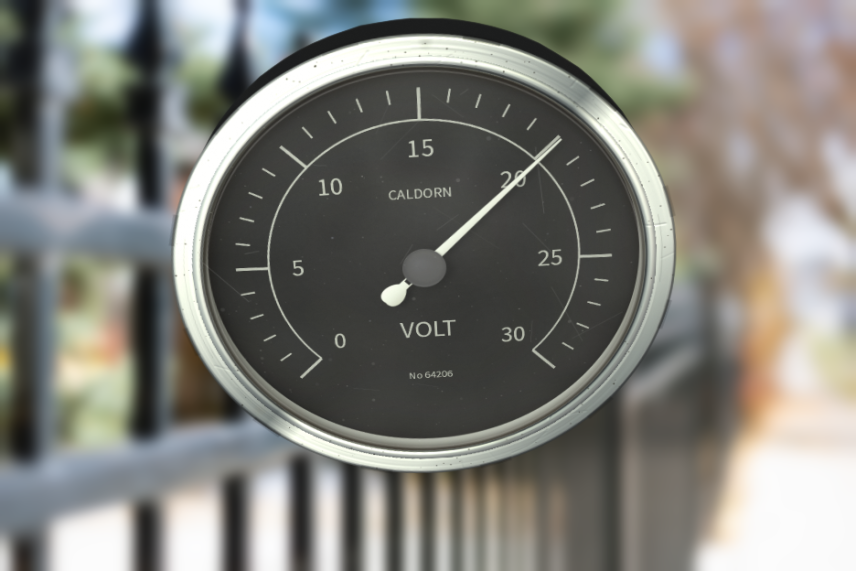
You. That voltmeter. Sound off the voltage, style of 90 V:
20 V
